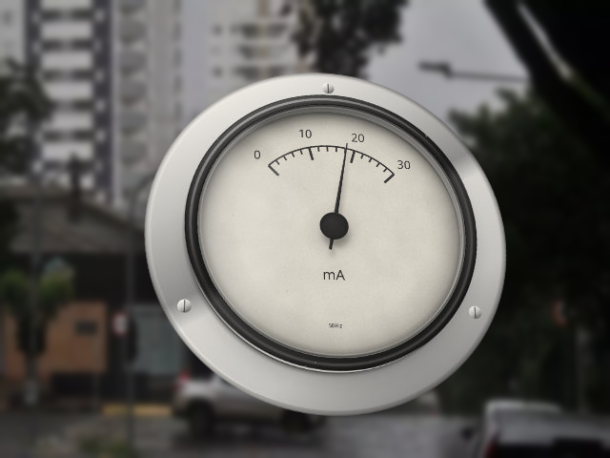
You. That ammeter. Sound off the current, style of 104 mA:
18 mA
